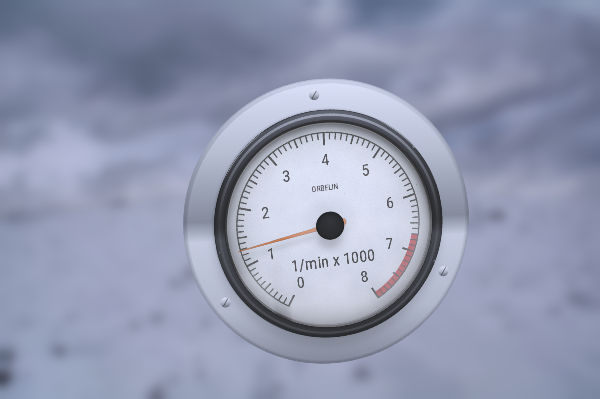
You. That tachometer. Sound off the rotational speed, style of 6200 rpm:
1300 rpm
